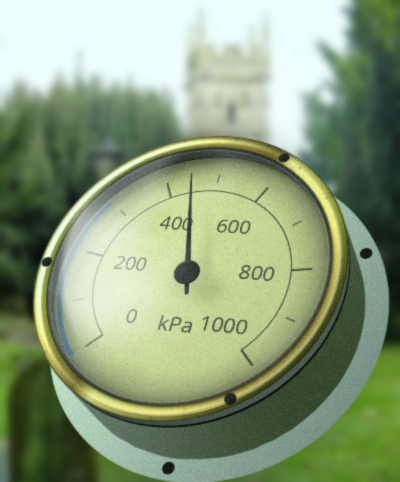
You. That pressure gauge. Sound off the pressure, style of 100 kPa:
450 kPa
